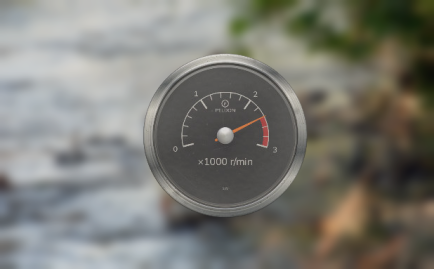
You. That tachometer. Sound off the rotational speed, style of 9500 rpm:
2400 rpm
